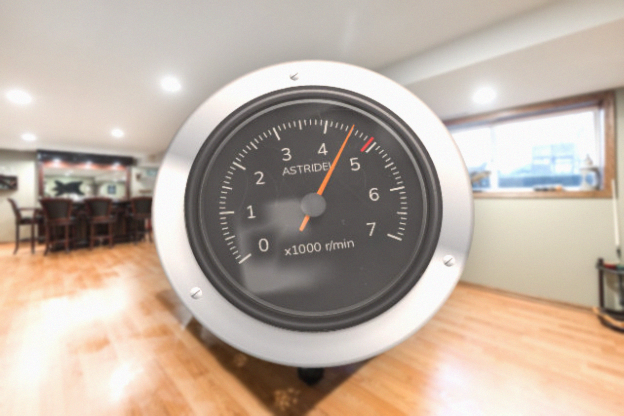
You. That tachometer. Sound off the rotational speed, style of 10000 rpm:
4500 rpm
